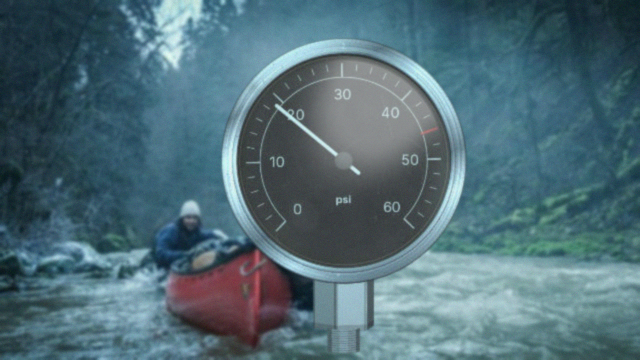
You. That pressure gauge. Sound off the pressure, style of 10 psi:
19 psi
